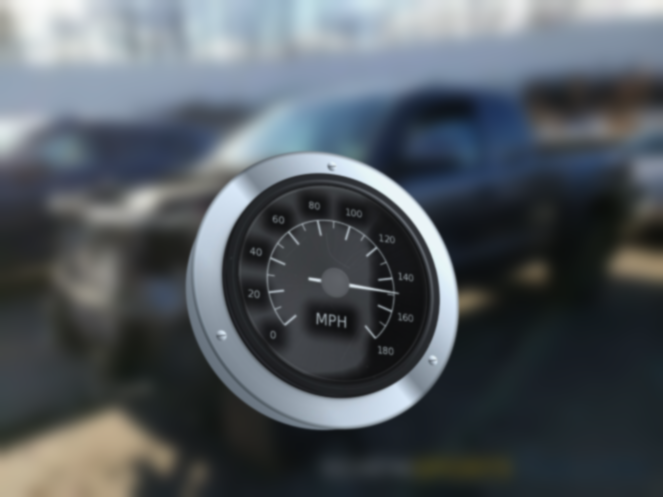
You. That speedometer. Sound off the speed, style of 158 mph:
150 mph
